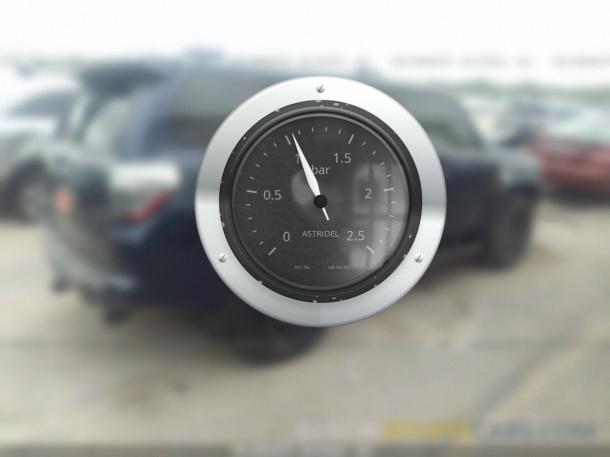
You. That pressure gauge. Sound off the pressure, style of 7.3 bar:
1.05 bar
